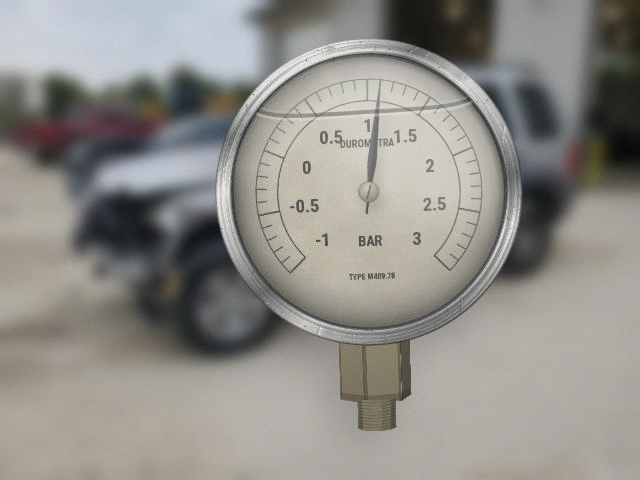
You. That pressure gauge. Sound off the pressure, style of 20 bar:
1.1 bar
